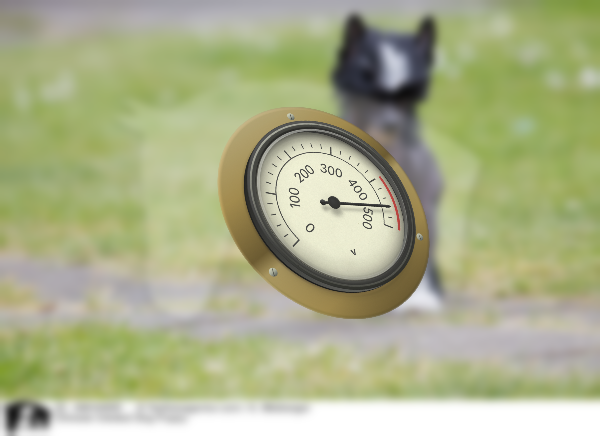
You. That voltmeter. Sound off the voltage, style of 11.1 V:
460 V
